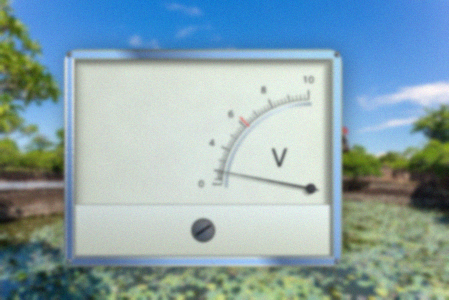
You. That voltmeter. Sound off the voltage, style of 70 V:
2 V
